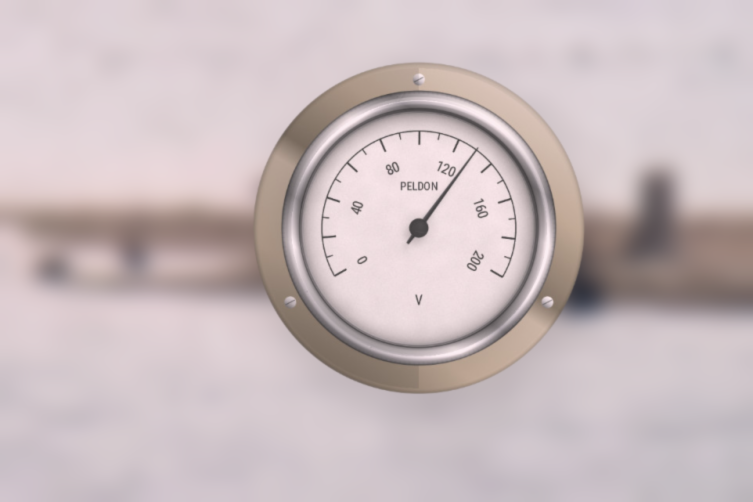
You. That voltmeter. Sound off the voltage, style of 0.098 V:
130 V
